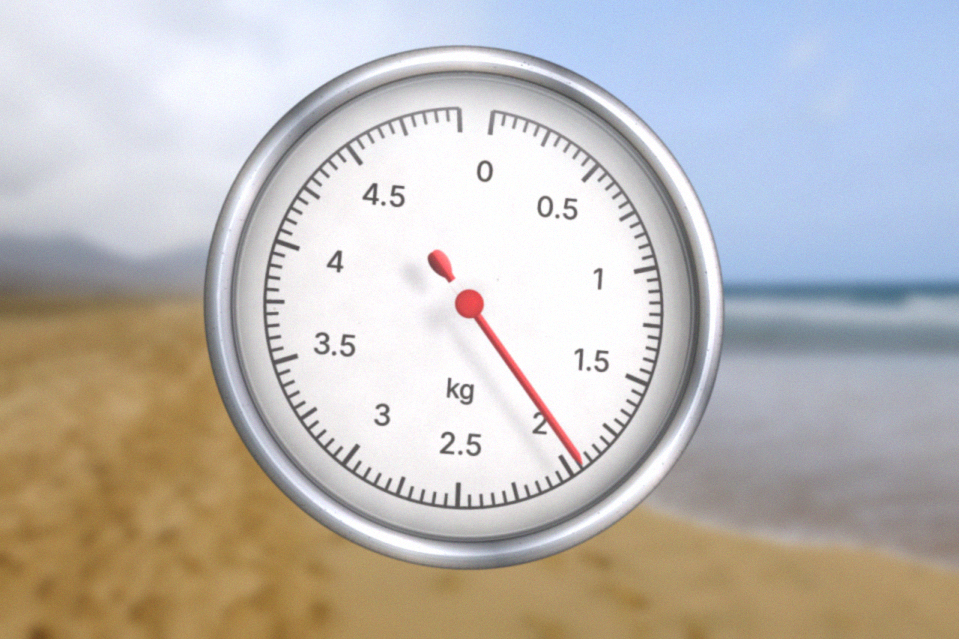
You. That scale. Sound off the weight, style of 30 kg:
1.95 kg
